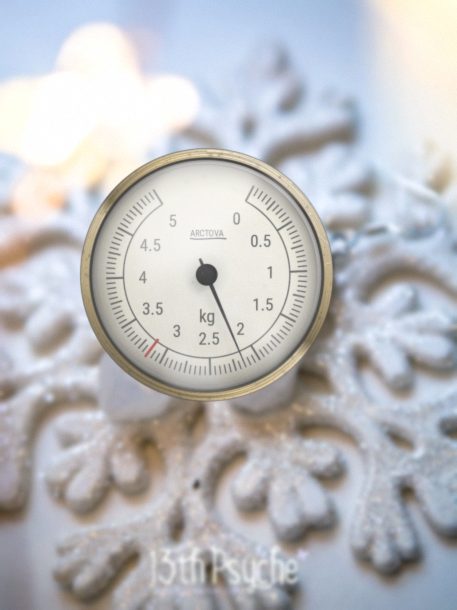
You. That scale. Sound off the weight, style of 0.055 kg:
2.15 kg
